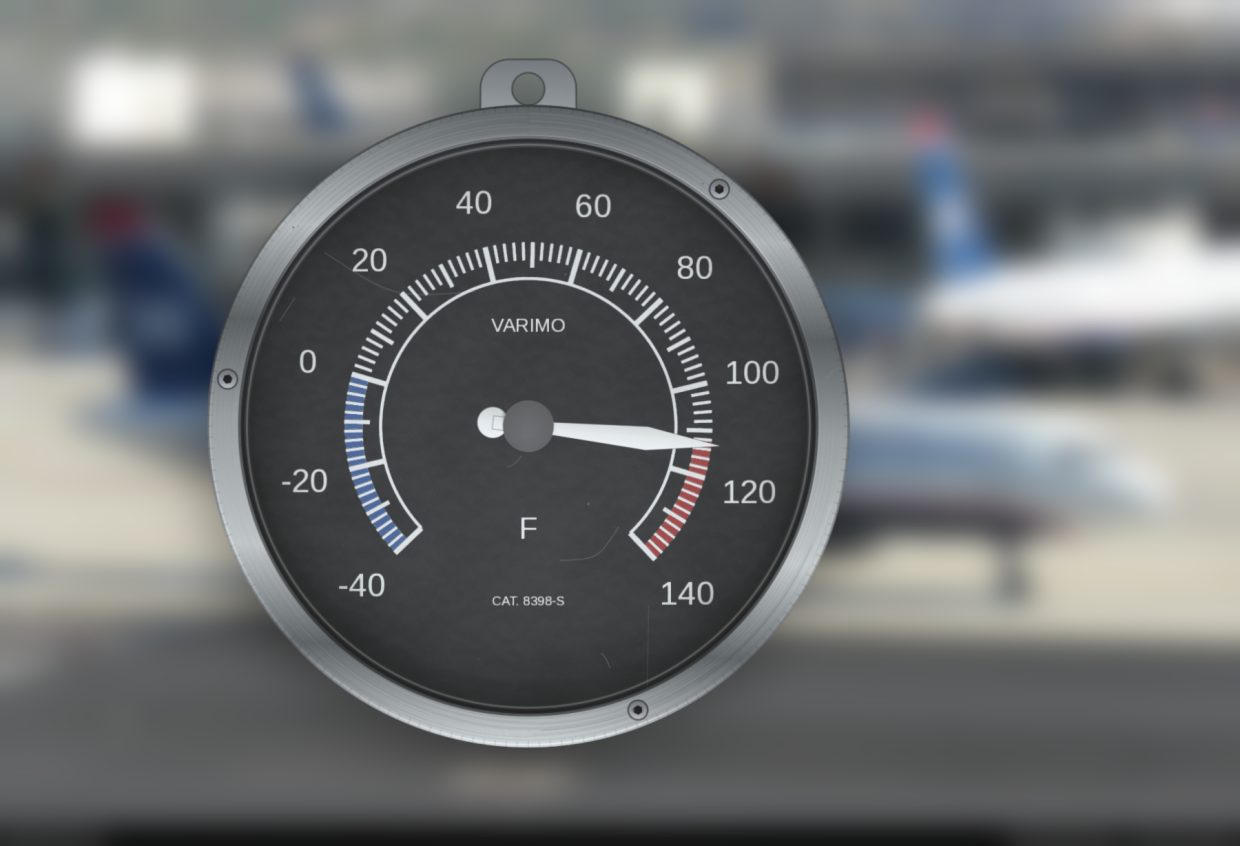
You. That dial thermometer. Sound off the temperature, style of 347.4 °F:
113 °F
